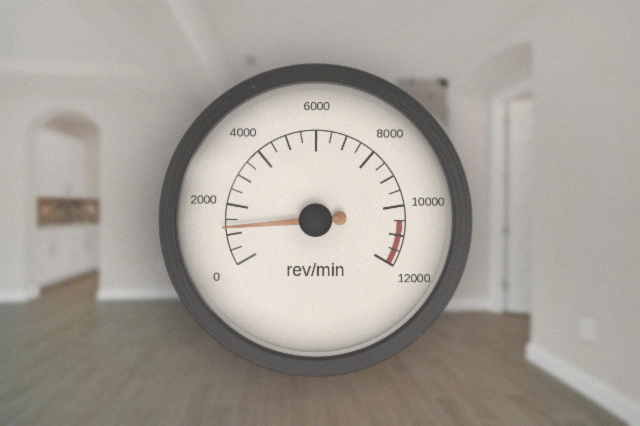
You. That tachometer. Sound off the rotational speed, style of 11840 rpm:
1250 rpm
